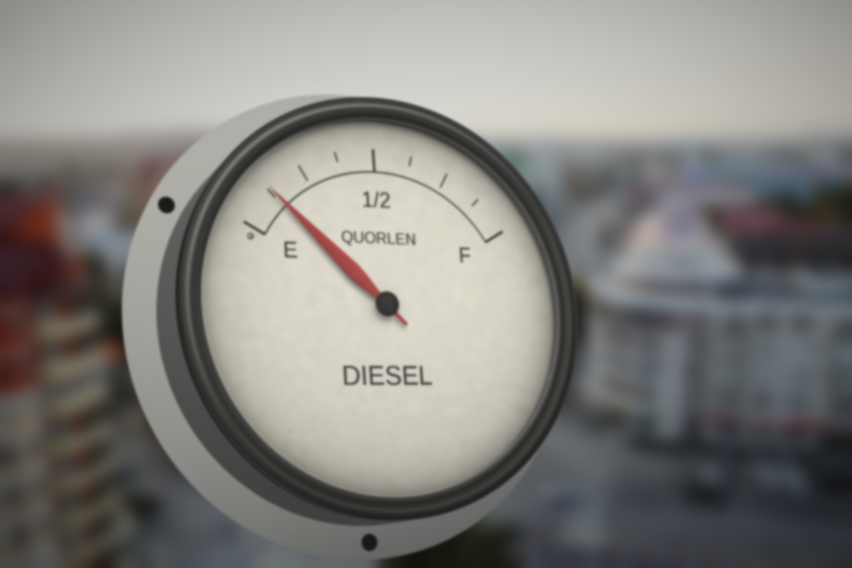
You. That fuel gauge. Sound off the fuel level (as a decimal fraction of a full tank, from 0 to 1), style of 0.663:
0.125
